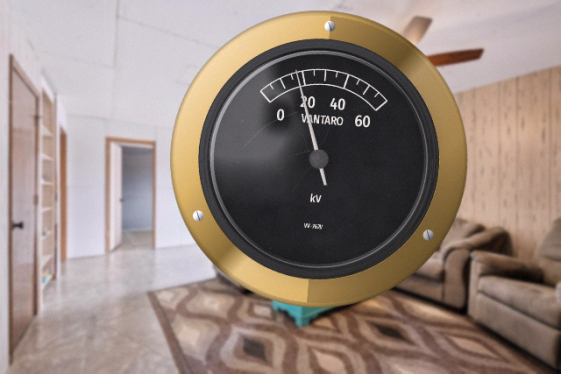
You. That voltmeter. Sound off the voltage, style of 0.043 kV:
17.5 kV
